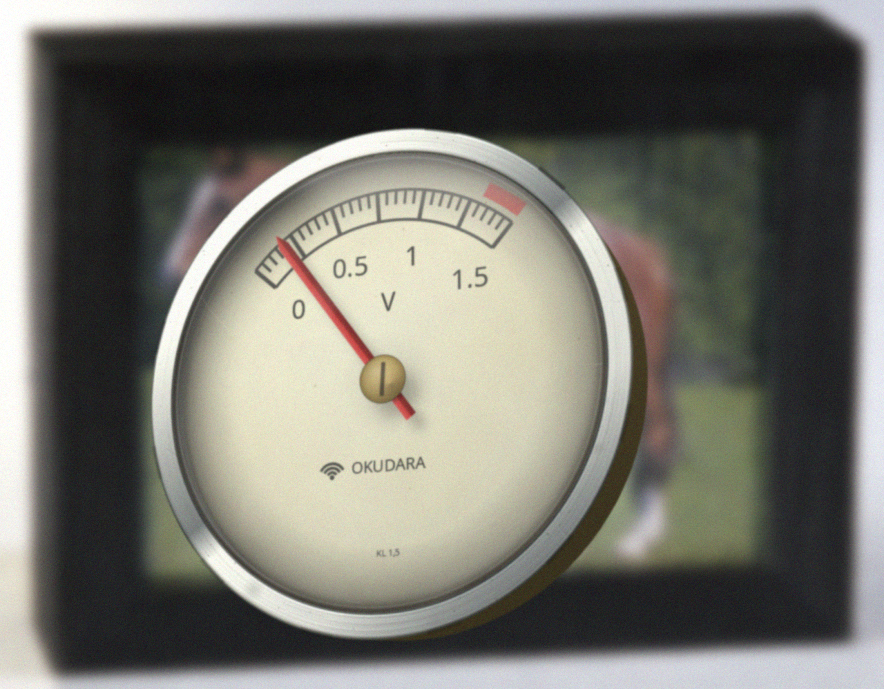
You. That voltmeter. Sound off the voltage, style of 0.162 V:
0.2 V
